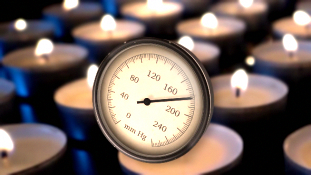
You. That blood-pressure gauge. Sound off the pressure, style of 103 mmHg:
180 mmHg
